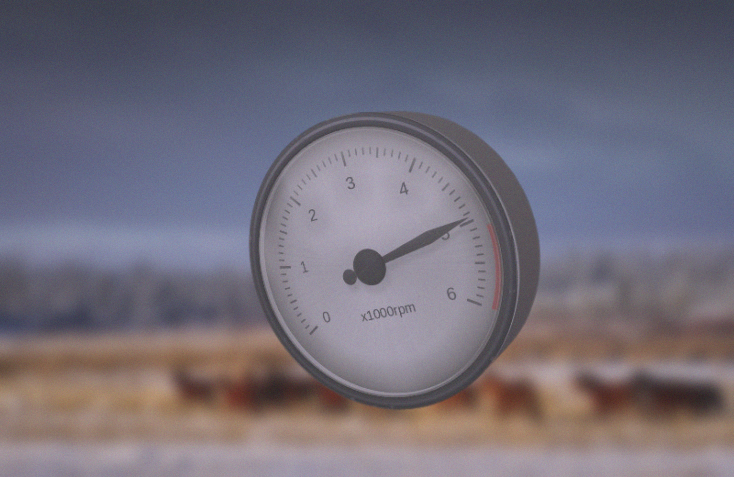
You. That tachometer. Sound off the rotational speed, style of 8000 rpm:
4950 rpm
